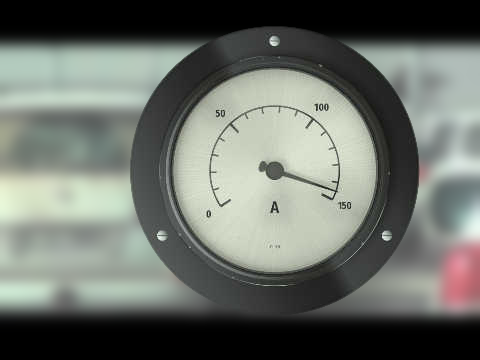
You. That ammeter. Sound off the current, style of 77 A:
145 A
